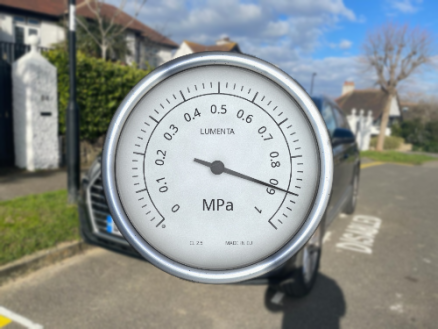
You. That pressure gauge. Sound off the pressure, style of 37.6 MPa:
0.9 MPa
